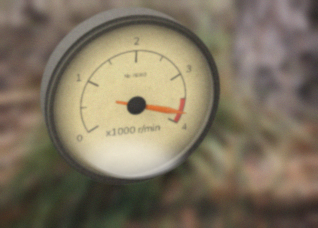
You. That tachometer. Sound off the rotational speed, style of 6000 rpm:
3750 rpm
